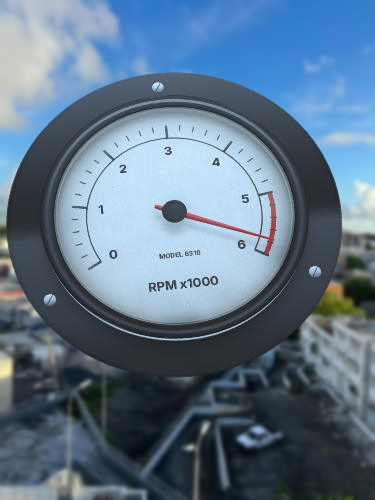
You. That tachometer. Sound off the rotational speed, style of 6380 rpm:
5800 rpm
